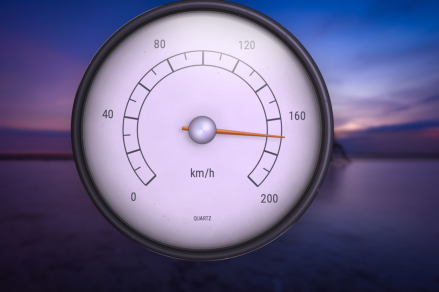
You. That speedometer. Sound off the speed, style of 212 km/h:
170 km/h
